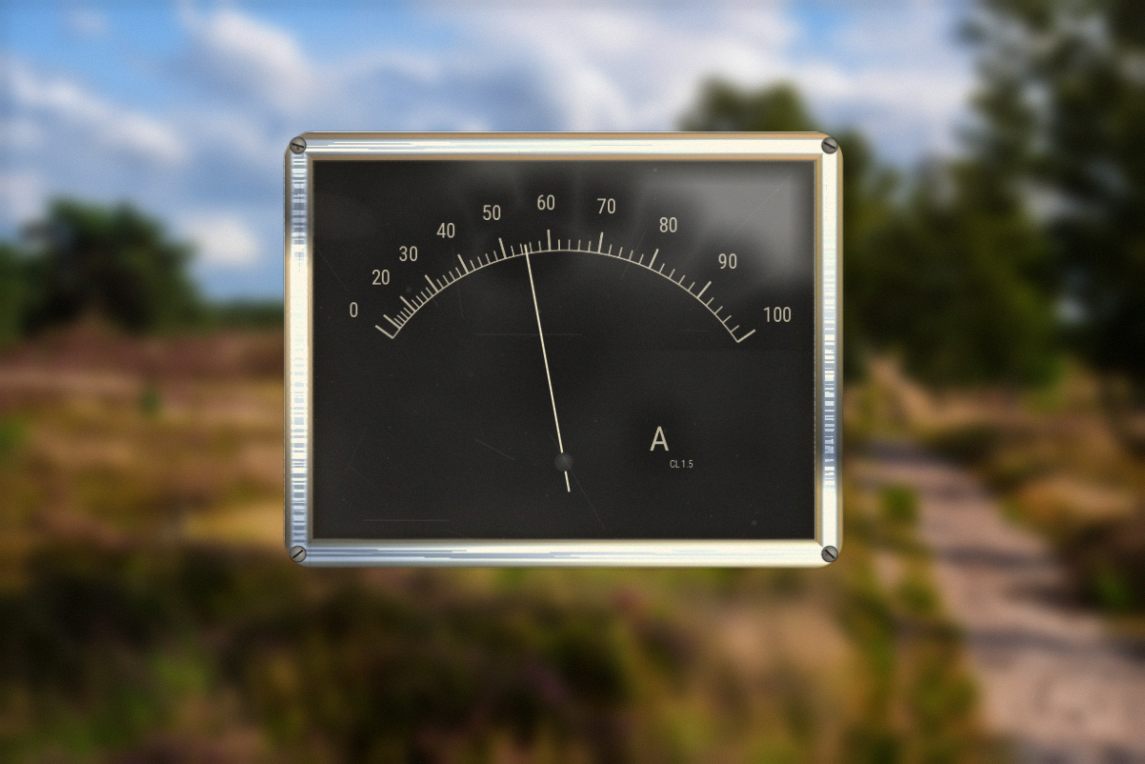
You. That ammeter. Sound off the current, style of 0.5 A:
55 A
